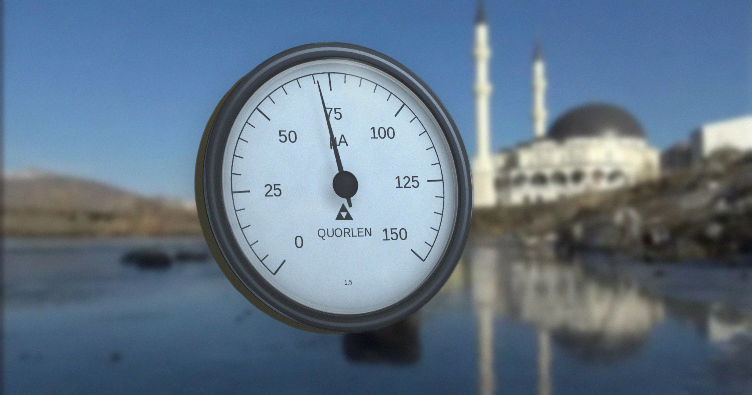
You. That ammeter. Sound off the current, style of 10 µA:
70 µA
